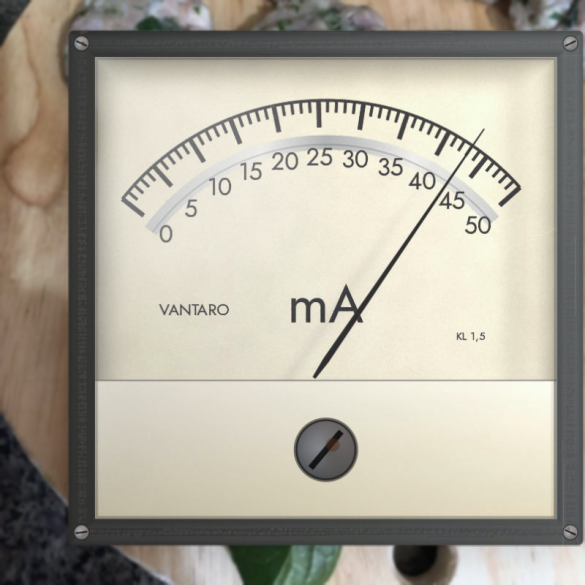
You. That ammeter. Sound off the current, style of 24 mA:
43 mA
